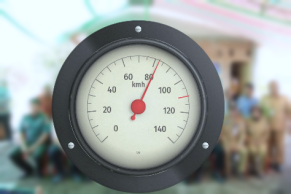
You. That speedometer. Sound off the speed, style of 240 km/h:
82.5 km/h
